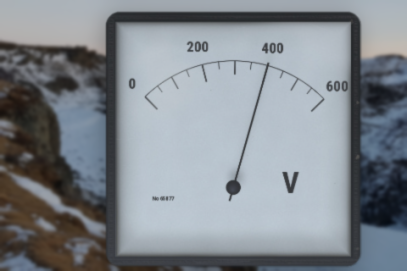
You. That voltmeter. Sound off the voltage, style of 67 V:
400 V
